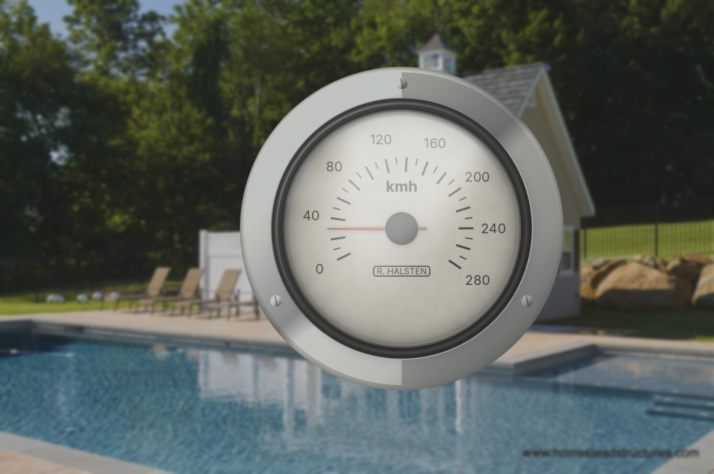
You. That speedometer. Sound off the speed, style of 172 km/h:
30 km/h
